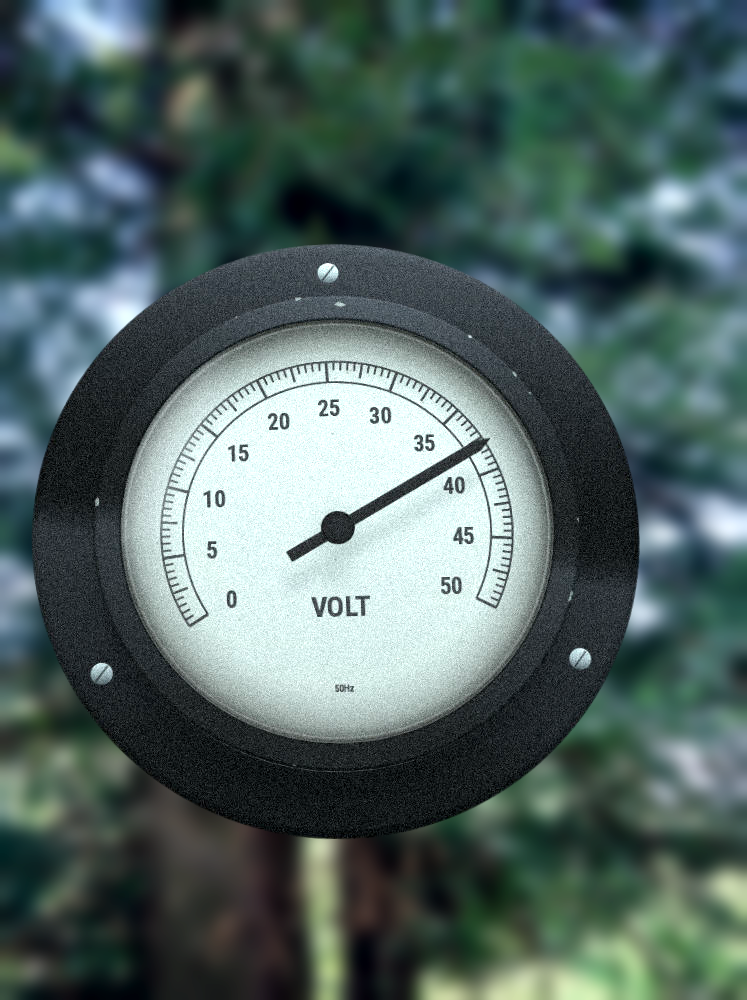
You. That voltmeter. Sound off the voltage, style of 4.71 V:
38 V
